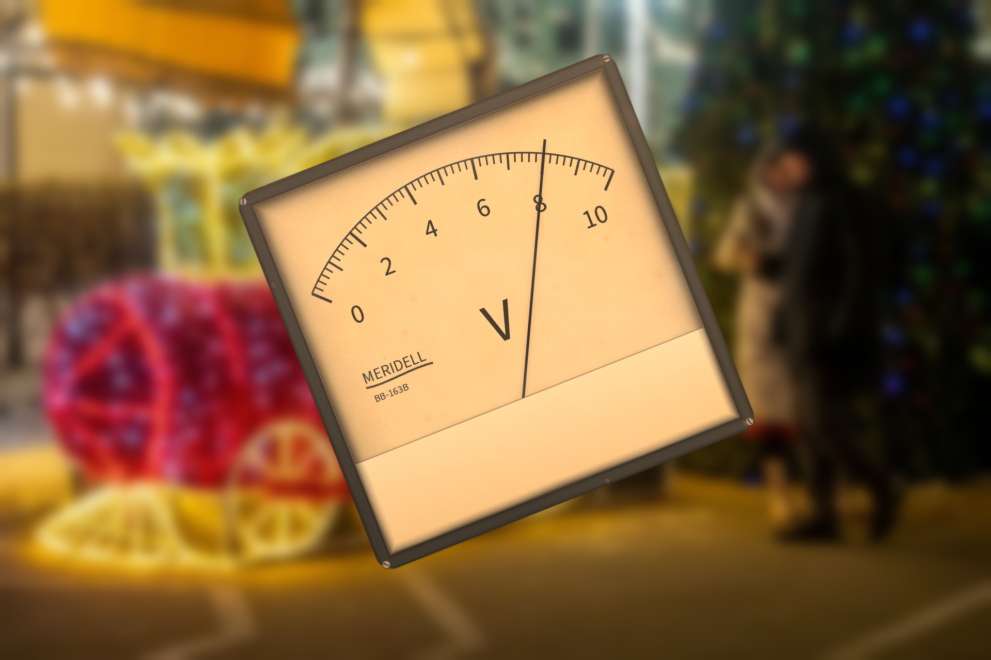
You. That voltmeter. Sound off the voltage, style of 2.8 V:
8 V
